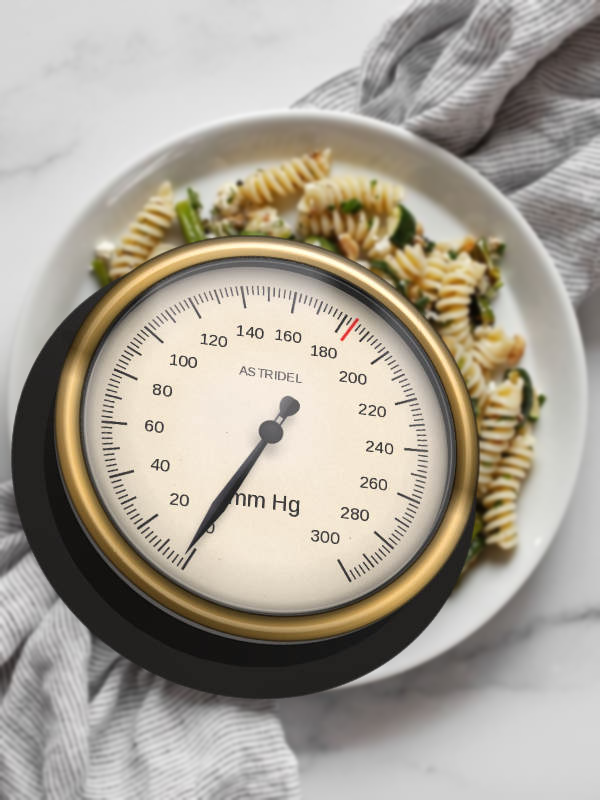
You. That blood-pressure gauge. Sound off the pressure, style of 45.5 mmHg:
2 mmHg
